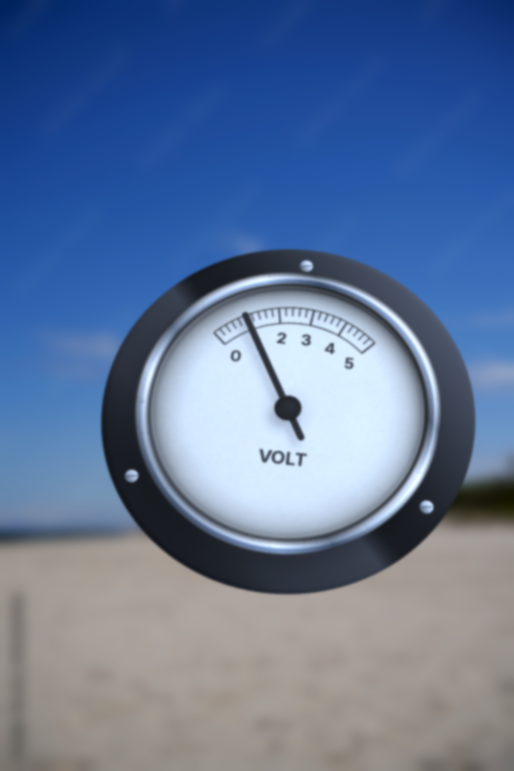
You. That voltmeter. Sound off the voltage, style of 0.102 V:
1 V
